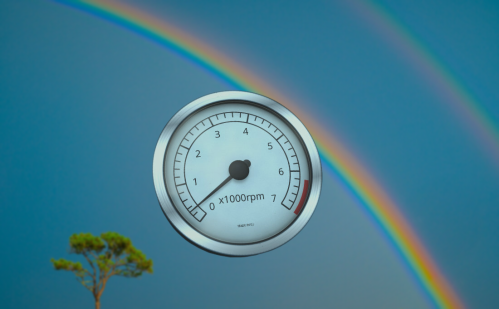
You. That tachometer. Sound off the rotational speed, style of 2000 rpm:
300 rpm
